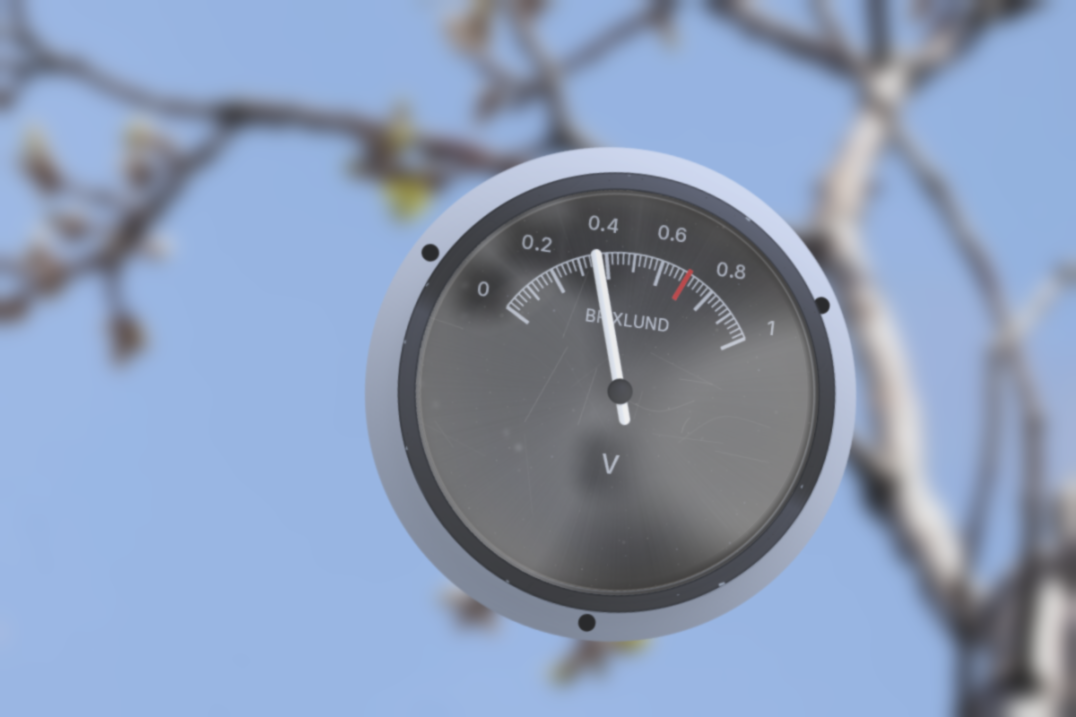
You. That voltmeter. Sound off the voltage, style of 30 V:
0.36 V
